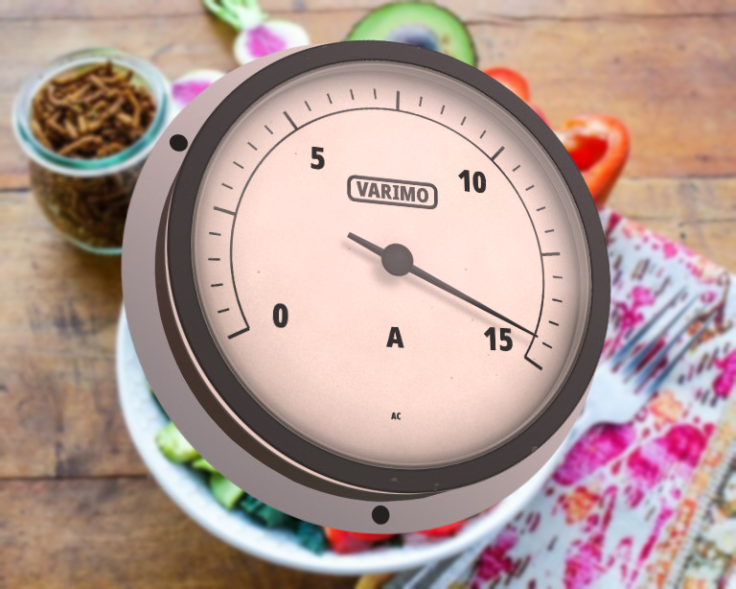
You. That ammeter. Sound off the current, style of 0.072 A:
14.5 A
